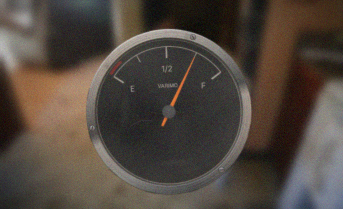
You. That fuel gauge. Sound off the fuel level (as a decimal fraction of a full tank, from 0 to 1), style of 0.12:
0.75
